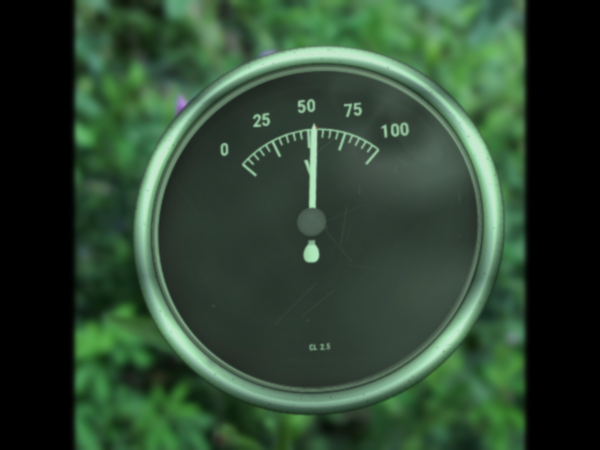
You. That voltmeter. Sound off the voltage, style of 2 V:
55 V
